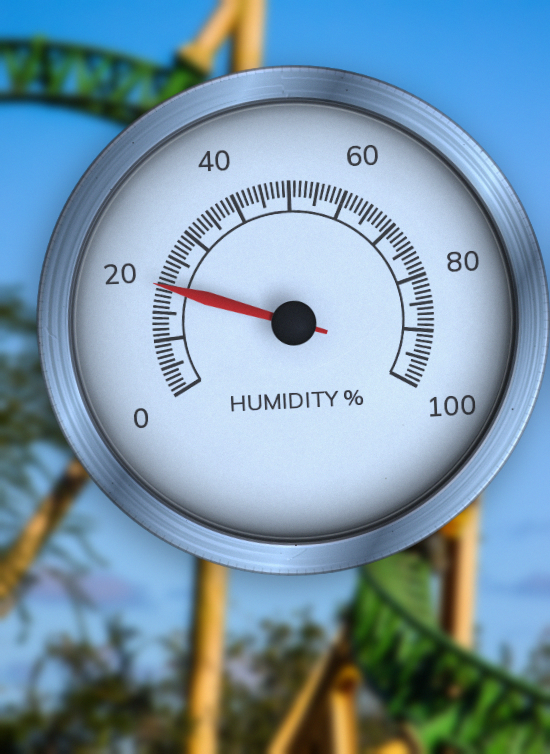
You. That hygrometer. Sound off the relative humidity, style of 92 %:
20 %
